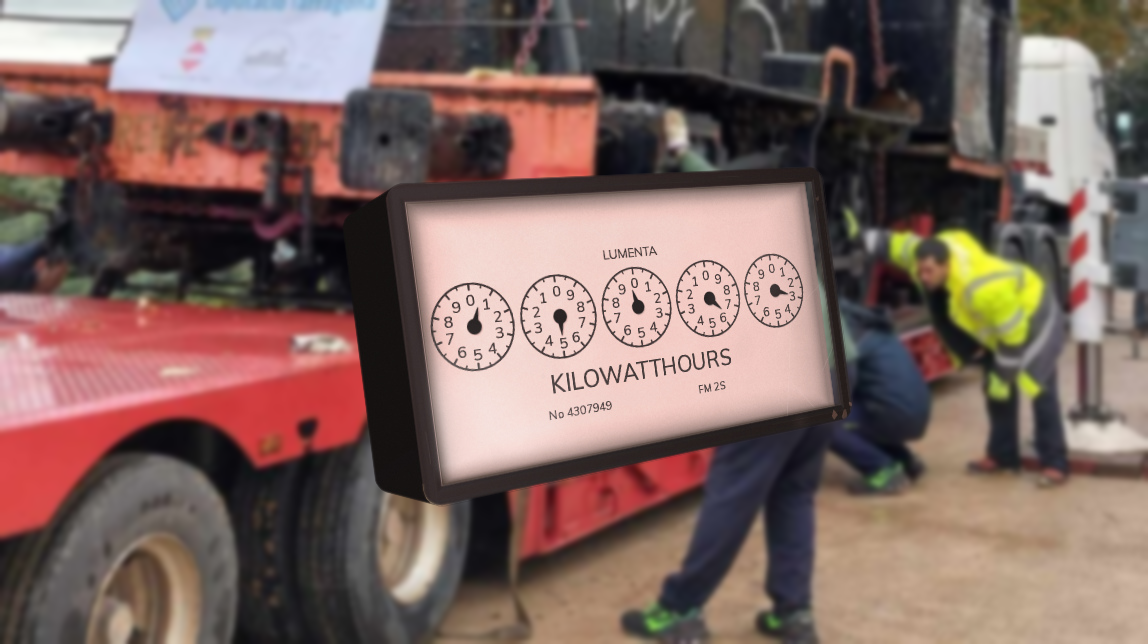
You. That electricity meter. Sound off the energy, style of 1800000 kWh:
4963 kWh
